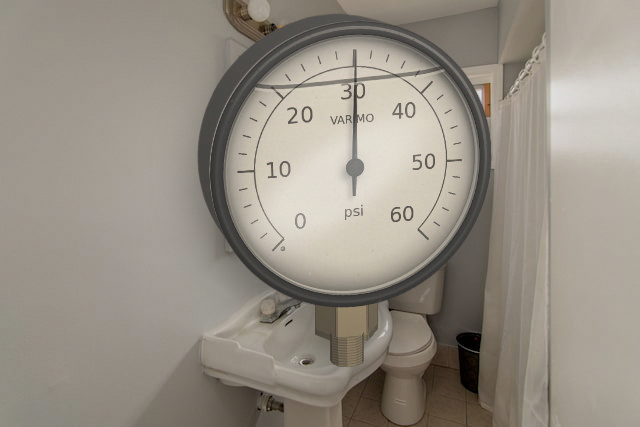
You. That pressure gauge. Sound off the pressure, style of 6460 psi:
30 psi
